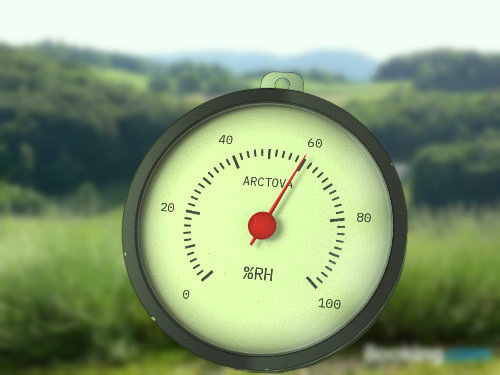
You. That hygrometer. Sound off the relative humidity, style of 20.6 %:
60 %
